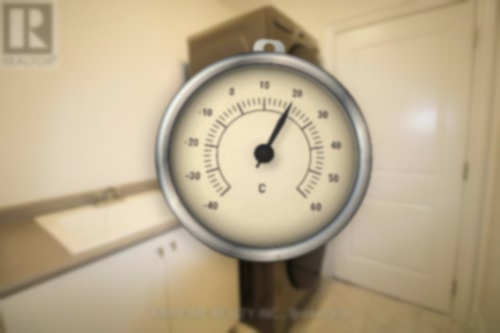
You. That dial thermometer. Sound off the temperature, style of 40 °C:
20 °C
